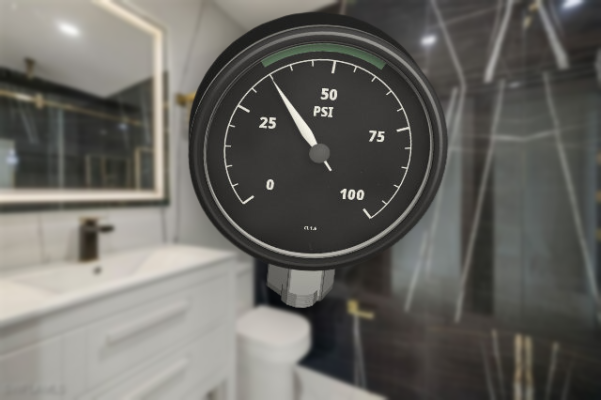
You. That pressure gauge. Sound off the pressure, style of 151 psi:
35 psi
